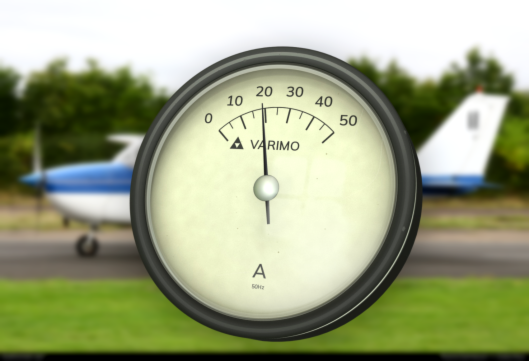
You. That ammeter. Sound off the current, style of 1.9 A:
20 A
